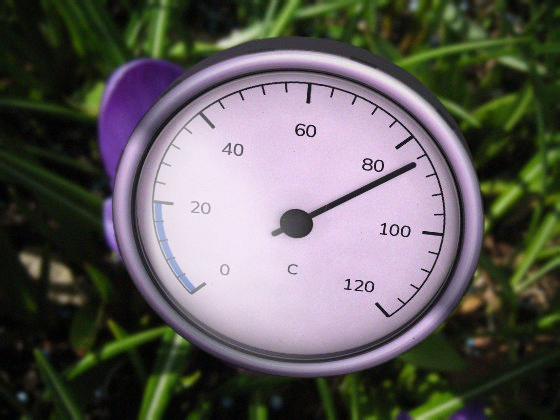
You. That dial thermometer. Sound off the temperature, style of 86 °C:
84 °C
